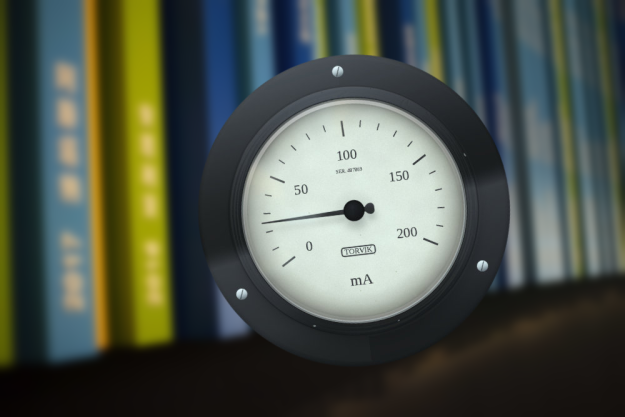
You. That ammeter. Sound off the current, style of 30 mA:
25 mA
